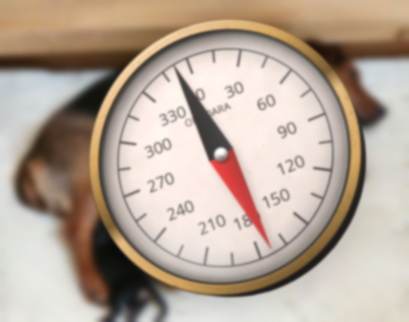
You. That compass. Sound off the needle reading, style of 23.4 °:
172.5 °
